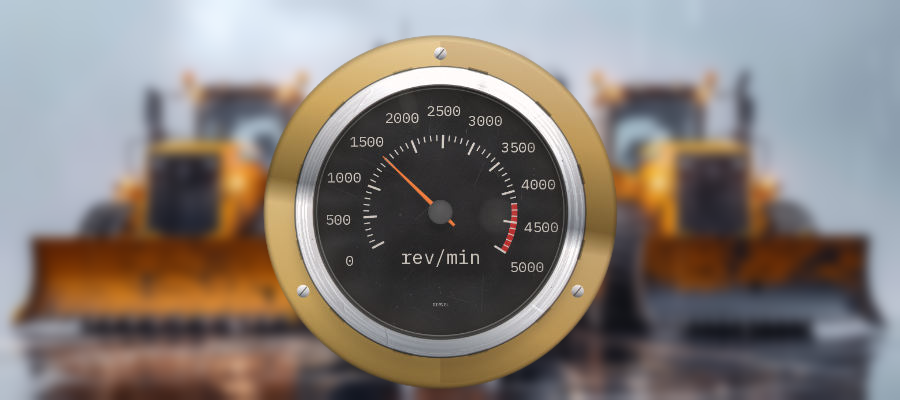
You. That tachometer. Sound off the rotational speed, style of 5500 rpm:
1500 rpm
